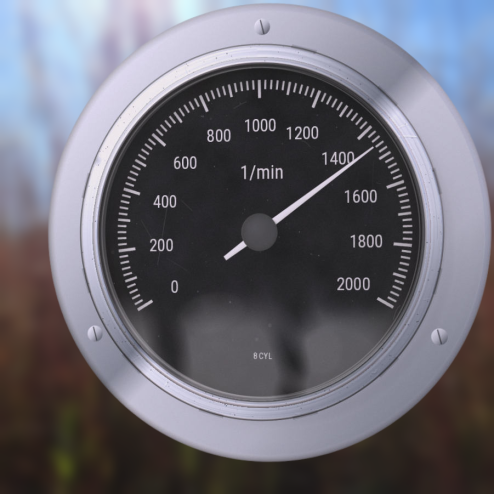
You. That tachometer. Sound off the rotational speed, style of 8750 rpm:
1460 rpm
